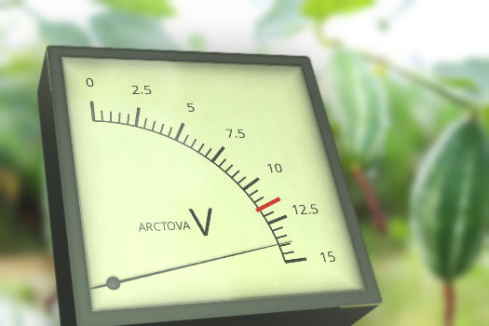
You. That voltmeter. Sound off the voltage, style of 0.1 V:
14 V
